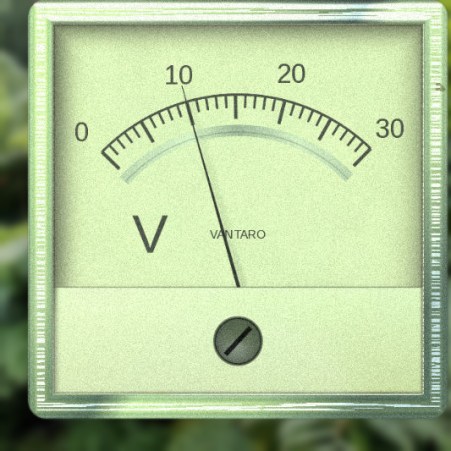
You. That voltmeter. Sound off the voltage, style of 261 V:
10 V
